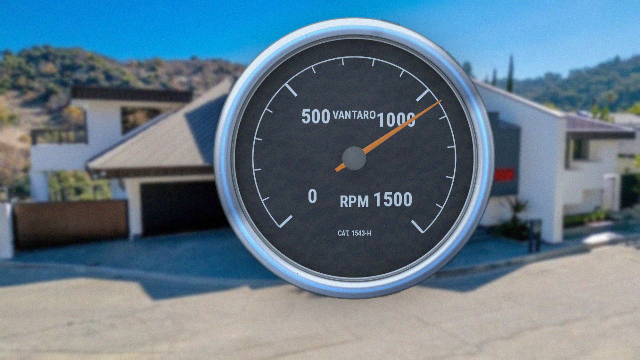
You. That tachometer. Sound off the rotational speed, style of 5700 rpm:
1050 rpm
